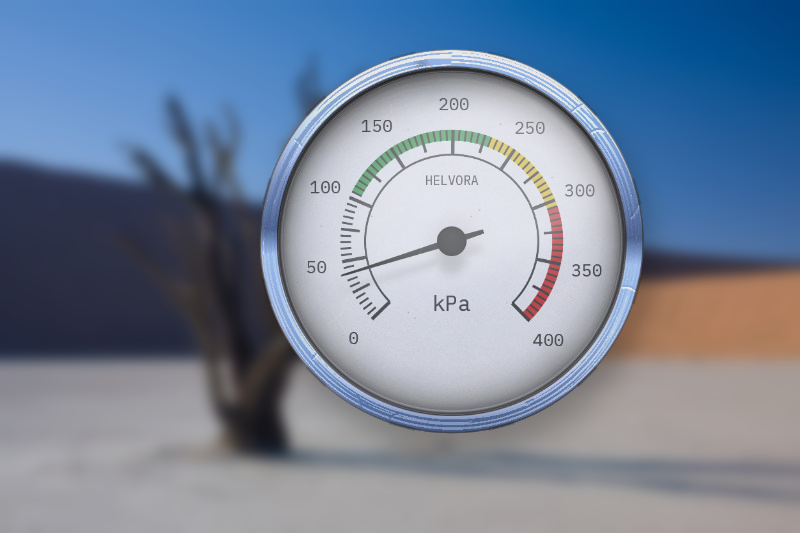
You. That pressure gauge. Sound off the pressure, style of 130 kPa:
40 kPa
